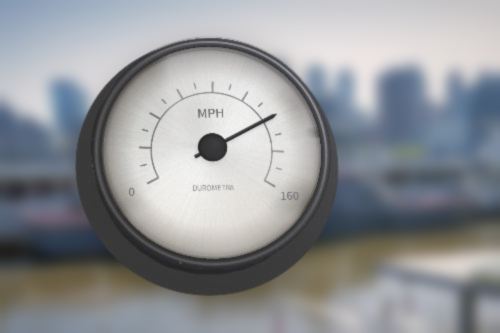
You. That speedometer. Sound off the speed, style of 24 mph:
120 mph
